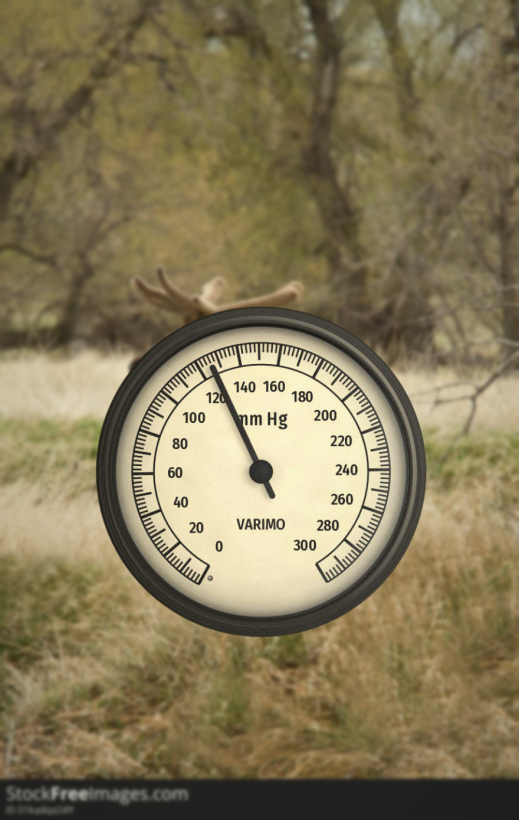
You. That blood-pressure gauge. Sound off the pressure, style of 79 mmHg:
126 mmHg
